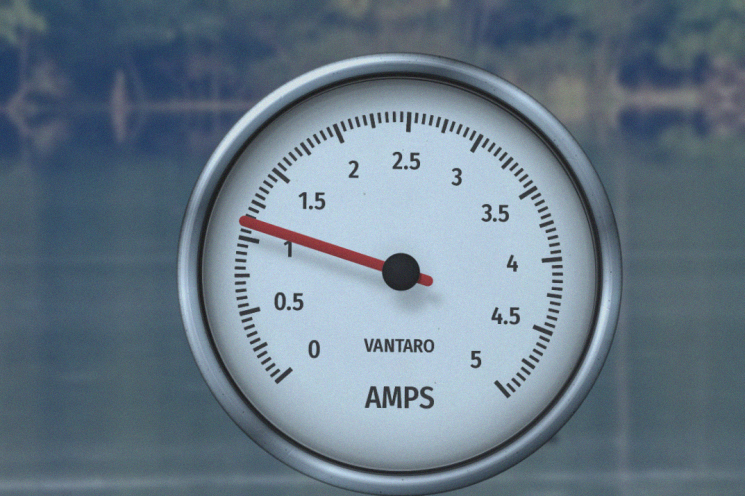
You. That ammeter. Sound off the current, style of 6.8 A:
1.1 A
